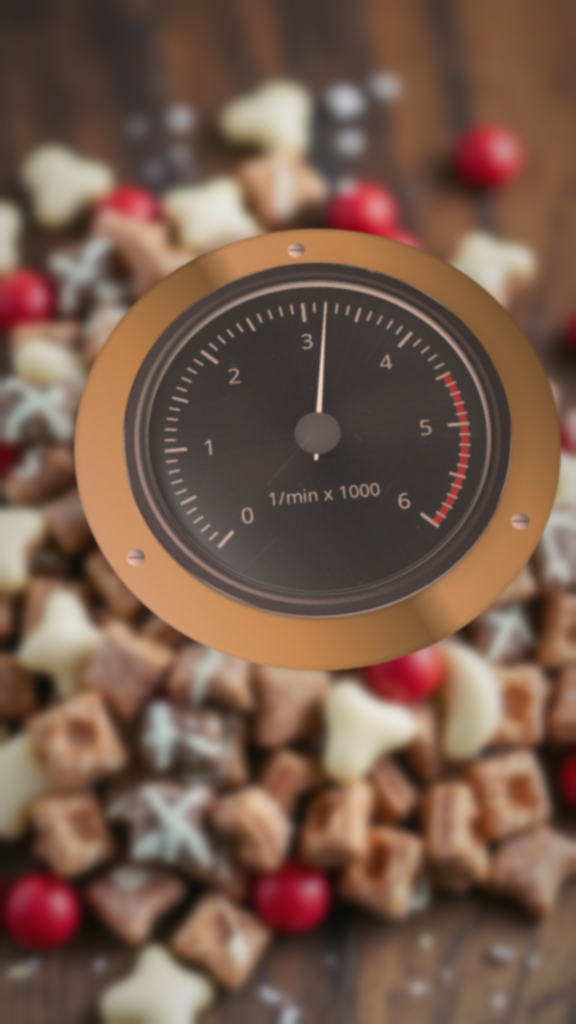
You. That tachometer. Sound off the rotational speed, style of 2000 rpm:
3200 rpm
